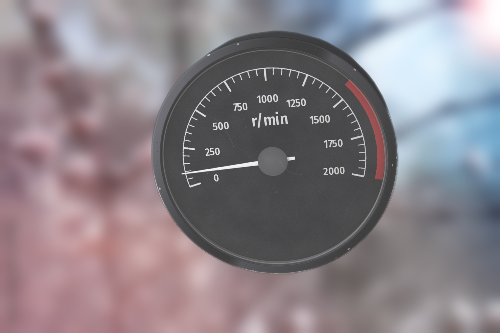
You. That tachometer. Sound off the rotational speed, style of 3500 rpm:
100 rpm
